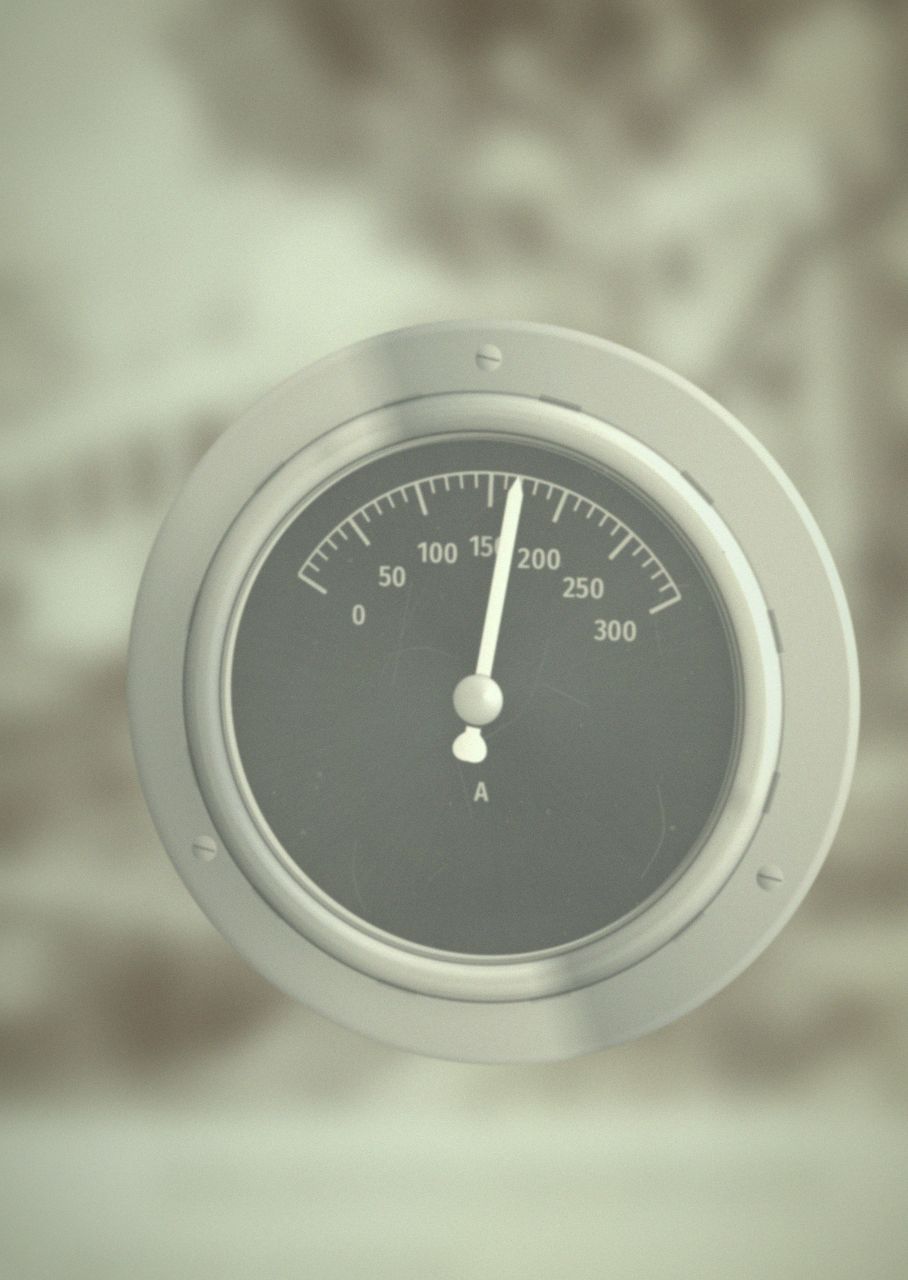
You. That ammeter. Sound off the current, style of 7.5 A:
170 A
